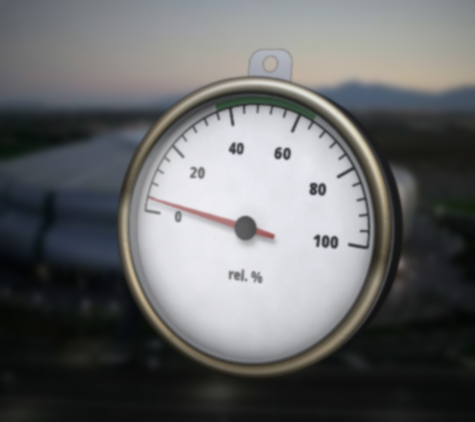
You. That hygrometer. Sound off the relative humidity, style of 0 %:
4 %
